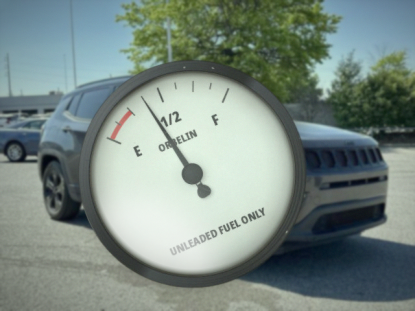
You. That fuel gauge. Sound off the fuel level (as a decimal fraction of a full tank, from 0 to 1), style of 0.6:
0.375
